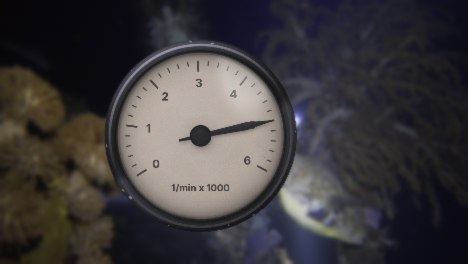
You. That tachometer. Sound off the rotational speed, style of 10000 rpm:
5000 rpm
